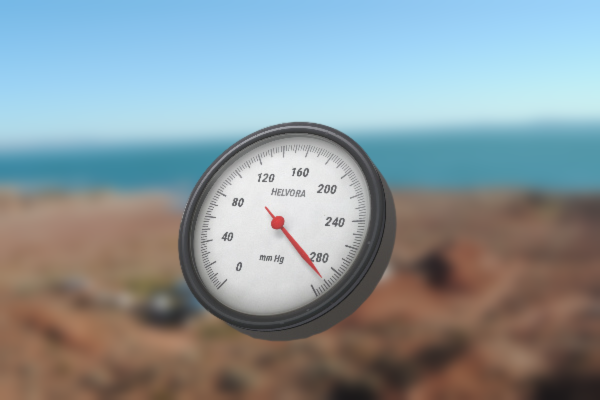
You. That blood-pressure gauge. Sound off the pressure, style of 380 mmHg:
290 mmHg
